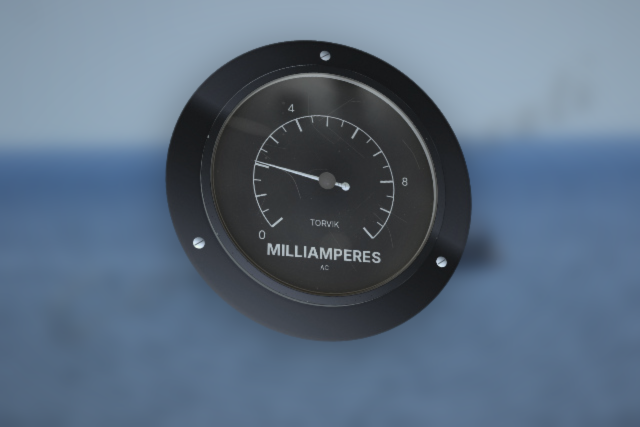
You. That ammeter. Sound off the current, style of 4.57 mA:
2 mA
